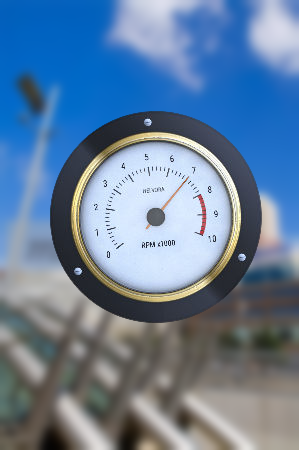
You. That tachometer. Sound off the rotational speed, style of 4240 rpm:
7000 rpm
